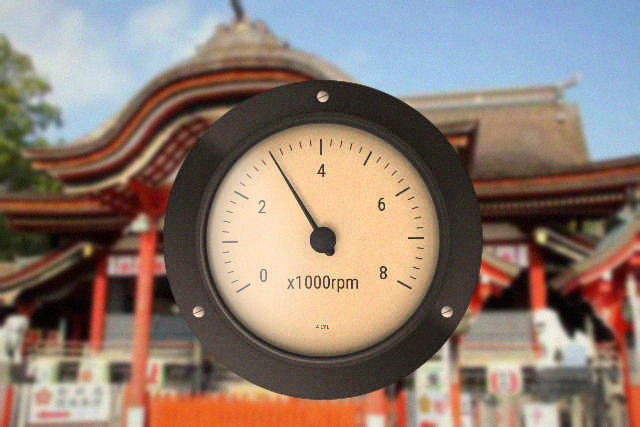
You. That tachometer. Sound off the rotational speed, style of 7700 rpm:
3000 rpm
